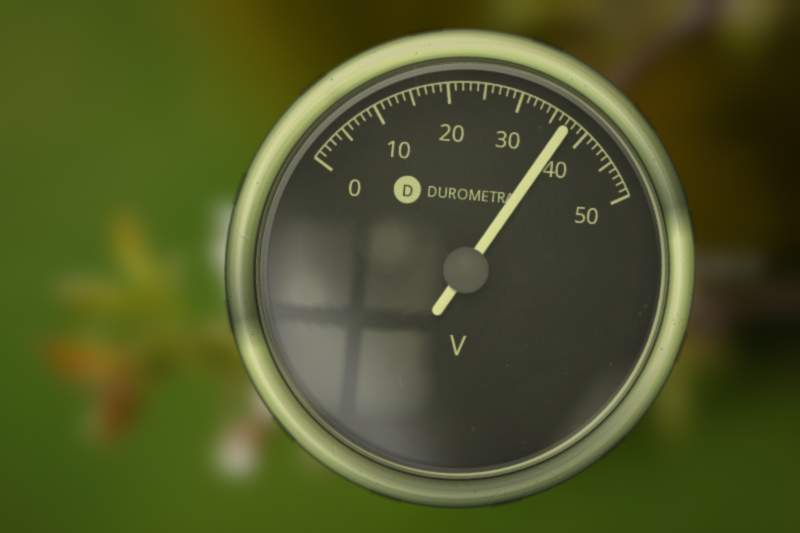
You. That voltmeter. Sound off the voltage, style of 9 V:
37 V
